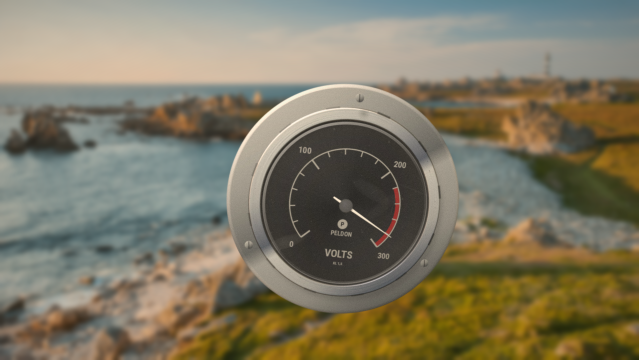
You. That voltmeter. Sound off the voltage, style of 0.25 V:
280 V
